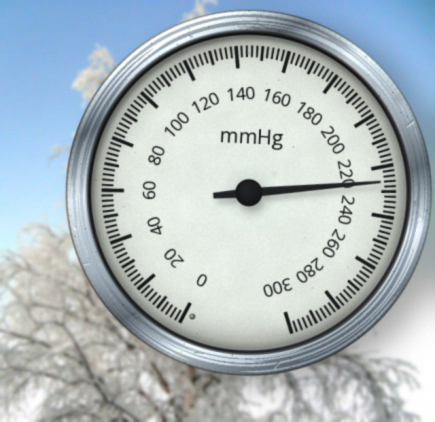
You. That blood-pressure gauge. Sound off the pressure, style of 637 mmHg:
226 mmHg
